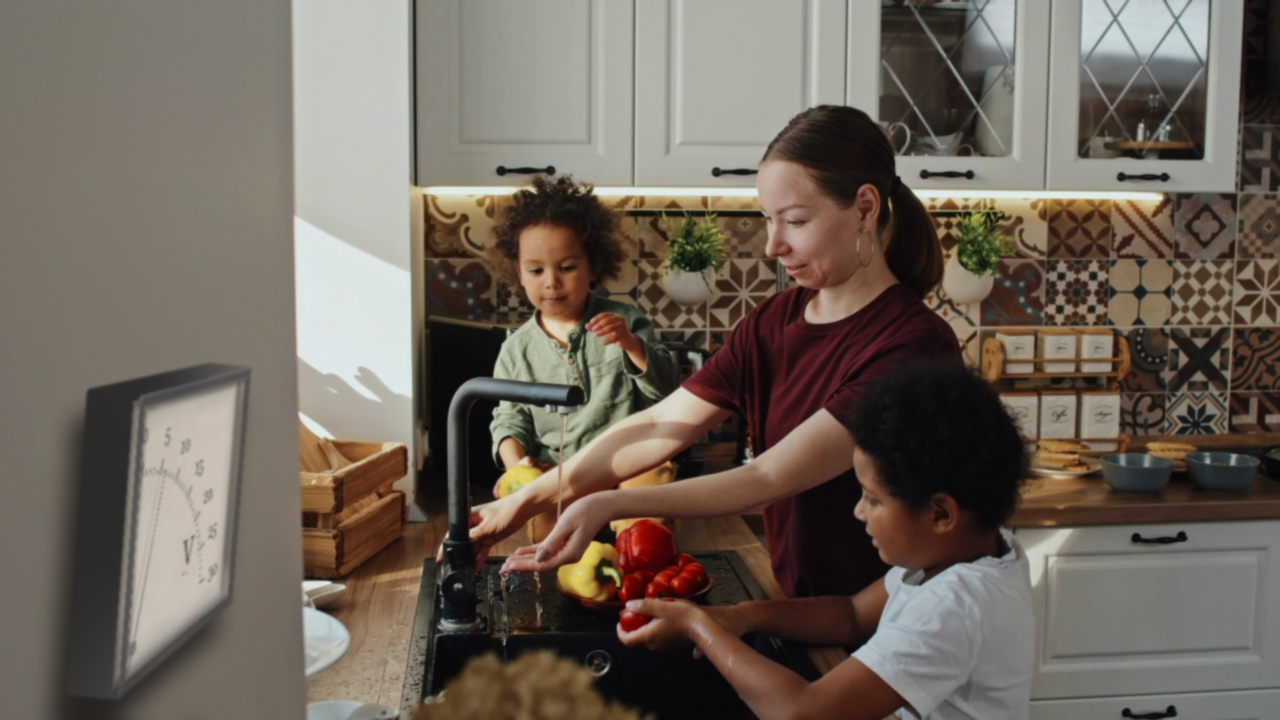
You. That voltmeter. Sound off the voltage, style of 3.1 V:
5 V
